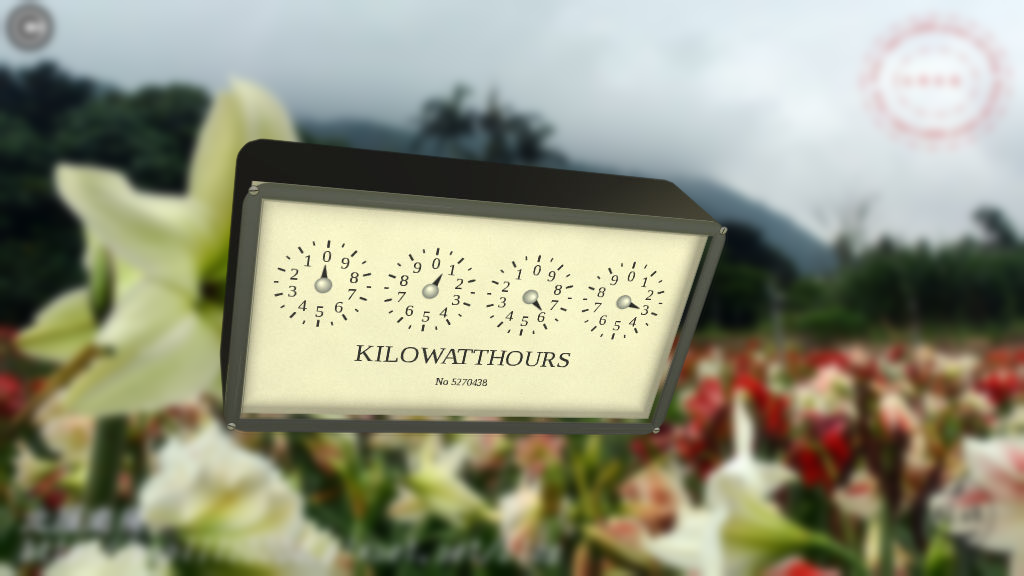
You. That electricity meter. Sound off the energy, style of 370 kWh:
63 kWh
